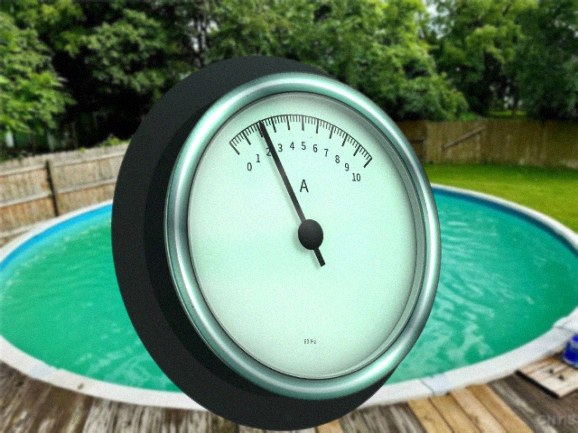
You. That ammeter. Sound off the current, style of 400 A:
2 A
